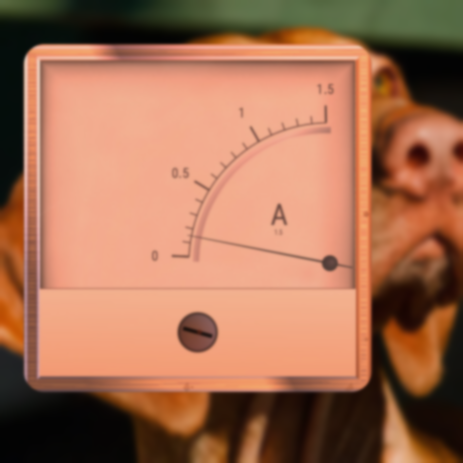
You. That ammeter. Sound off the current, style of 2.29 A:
0.15 A
